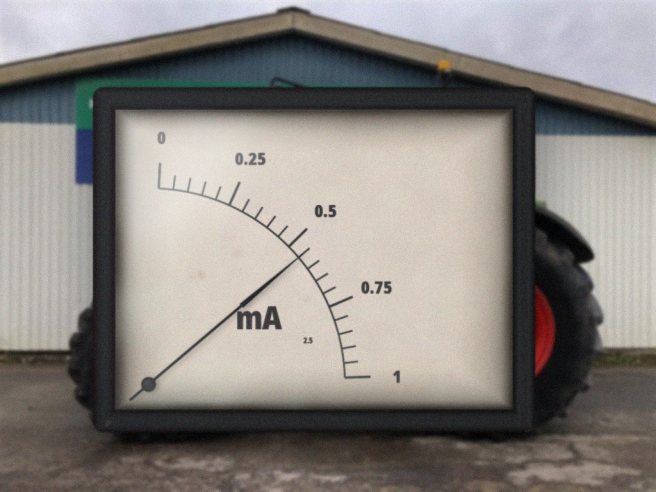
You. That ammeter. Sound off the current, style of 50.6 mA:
0.55 mA
